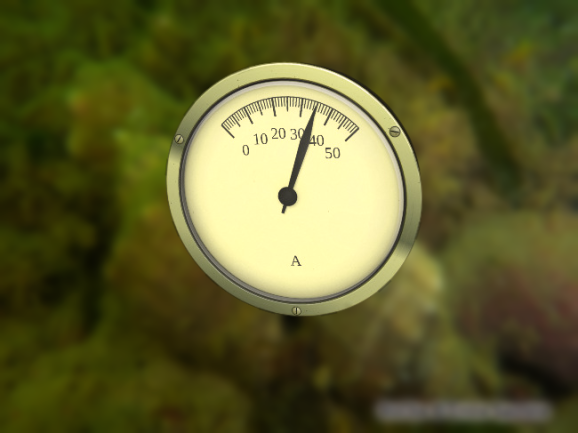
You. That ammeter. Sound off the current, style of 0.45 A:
35 A
